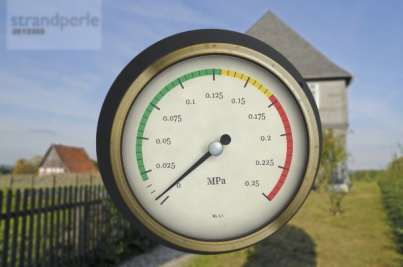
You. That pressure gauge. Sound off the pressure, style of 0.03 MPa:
0.005 MPa
